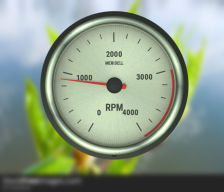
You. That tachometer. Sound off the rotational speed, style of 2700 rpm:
900 rpm
